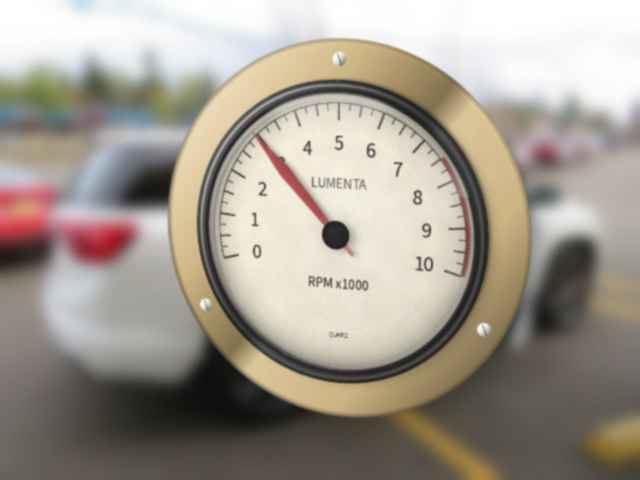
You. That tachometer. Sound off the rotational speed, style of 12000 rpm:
3000 rpm
